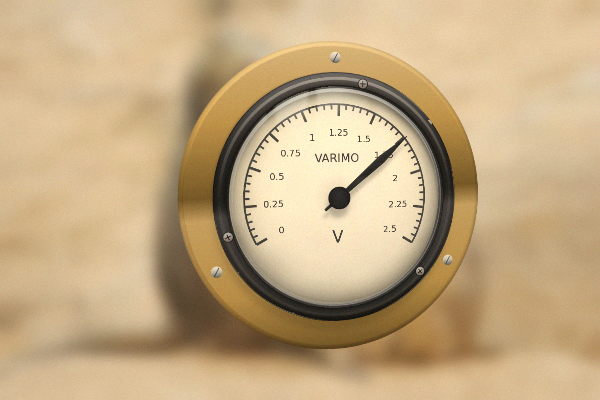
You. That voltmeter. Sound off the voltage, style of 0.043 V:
1.75 V
